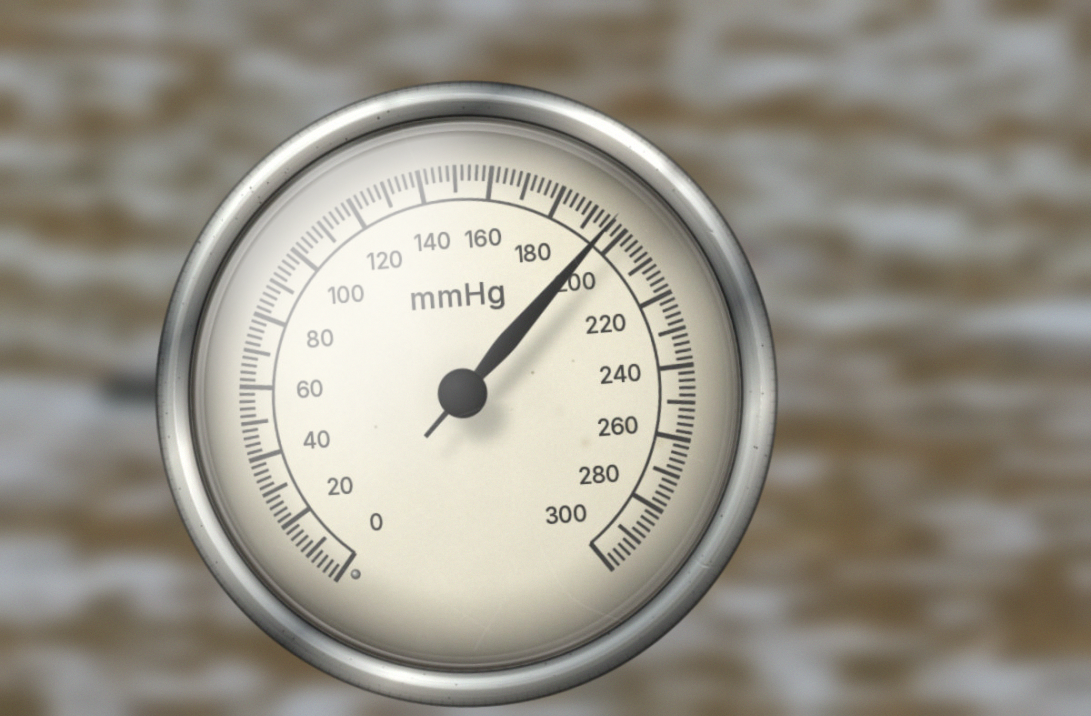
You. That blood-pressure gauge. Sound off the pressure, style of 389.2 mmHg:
196 mmHg
